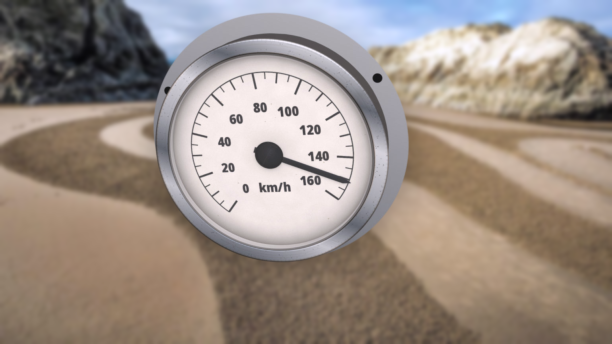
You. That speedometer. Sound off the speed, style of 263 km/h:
150 km/h
